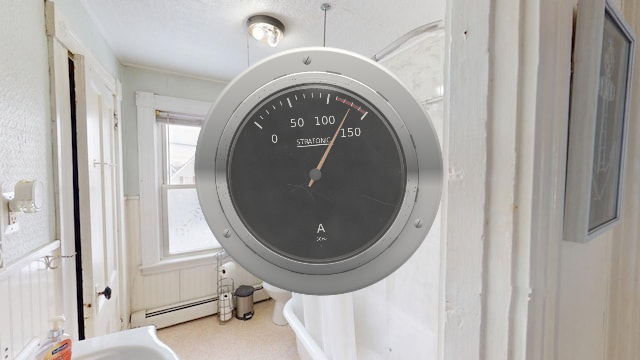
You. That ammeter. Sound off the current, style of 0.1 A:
130 A
